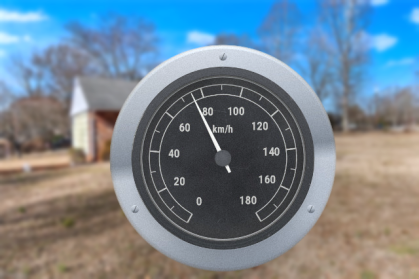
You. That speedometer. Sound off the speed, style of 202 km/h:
75 km/h
